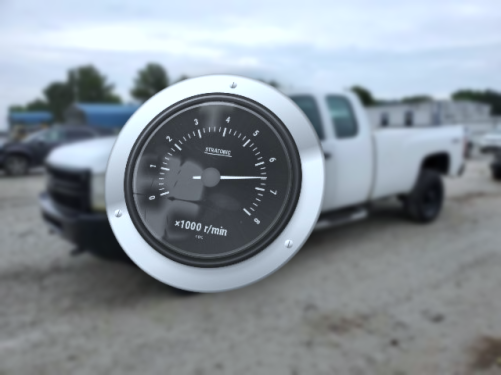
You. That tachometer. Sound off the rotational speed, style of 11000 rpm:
6600 rpm
